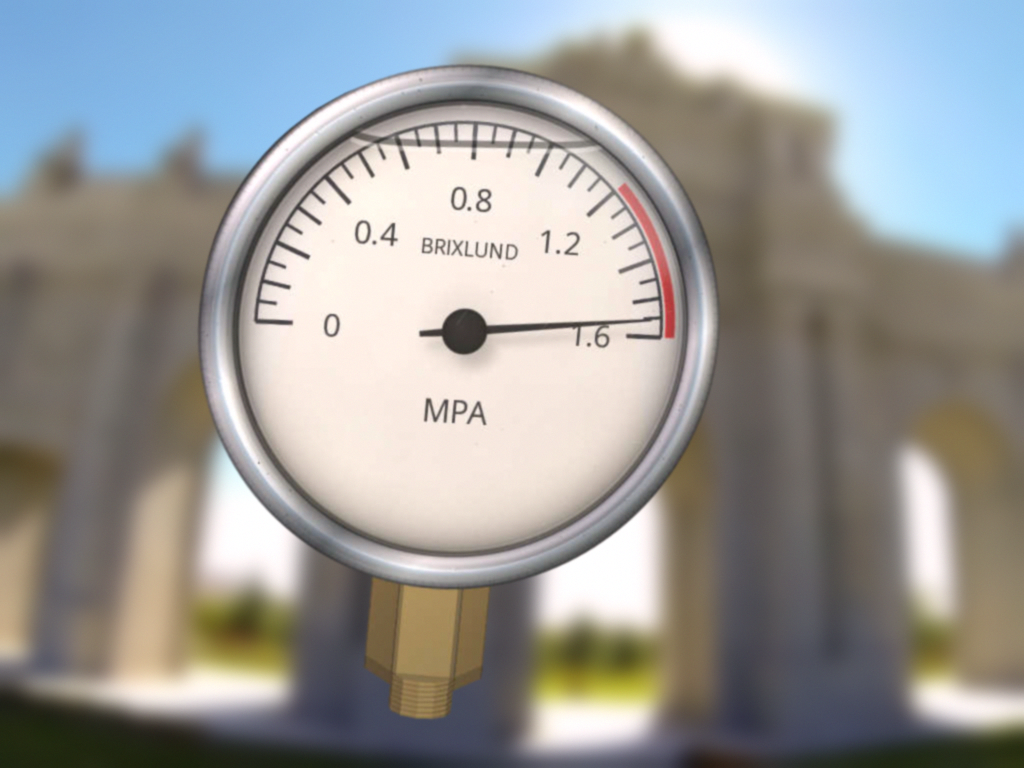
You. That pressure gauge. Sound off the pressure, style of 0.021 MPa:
1.55 MPa
